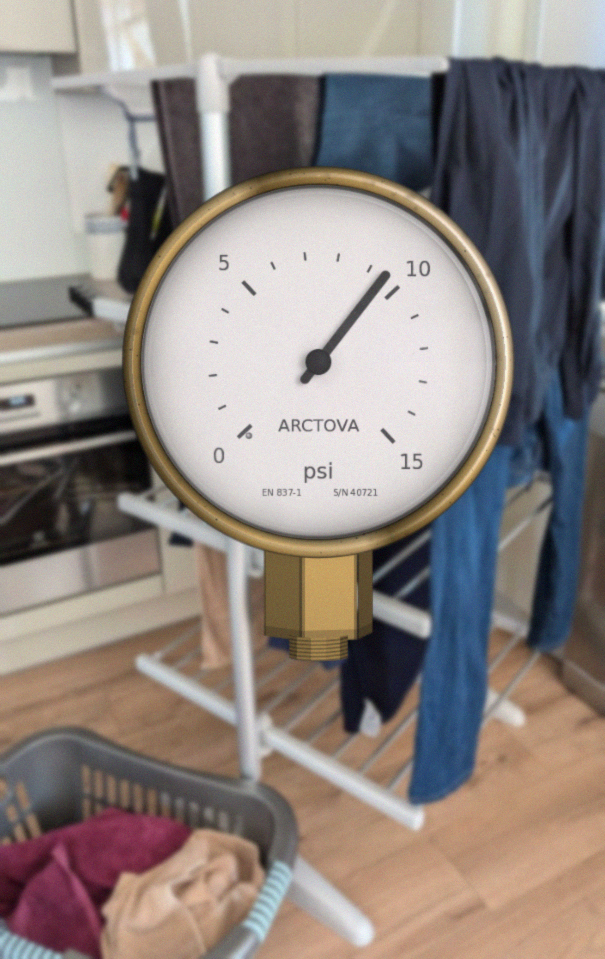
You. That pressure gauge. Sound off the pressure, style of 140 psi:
9.5 psi
